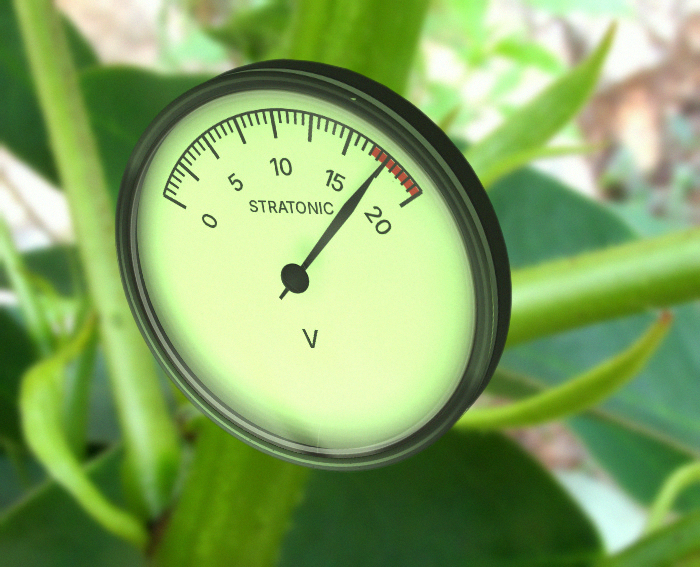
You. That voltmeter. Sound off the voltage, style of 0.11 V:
17.5 V
